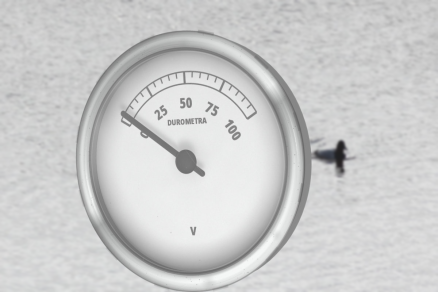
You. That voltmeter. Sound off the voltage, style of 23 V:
5 V
